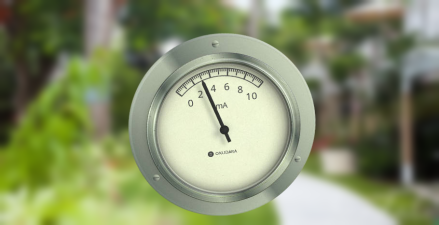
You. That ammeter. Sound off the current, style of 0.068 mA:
3 mA
